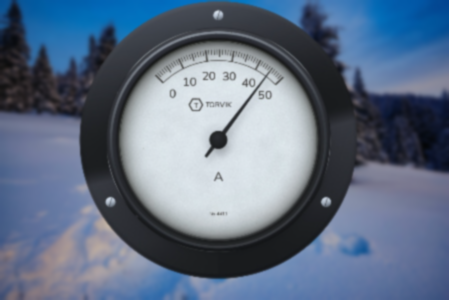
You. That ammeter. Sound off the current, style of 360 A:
45 A
